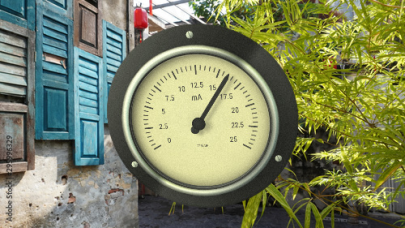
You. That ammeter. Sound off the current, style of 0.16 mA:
16 mA
